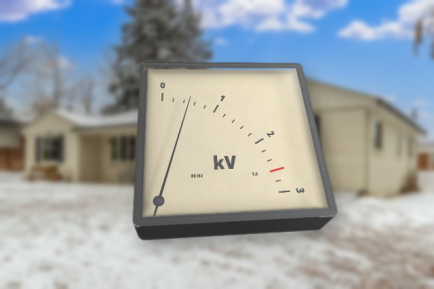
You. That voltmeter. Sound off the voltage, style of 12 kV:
0.5 kV
